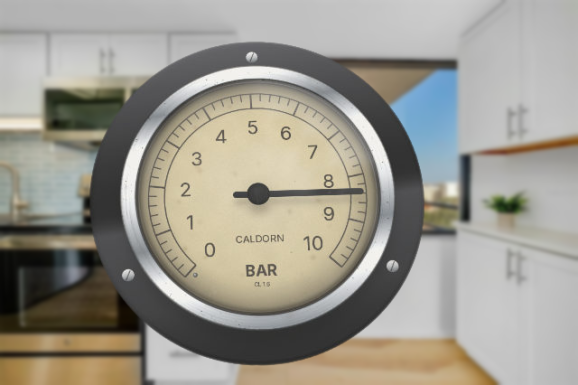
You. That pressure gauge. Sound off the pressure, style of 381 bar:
8.4 bar
